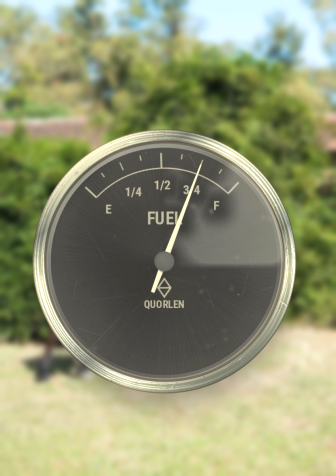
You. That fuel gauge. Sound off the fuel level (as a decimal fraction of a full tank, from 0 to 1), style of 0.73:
0.75
